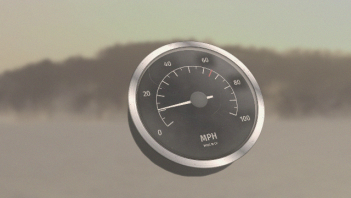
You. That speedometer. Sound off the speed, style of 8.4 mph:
10 mph
